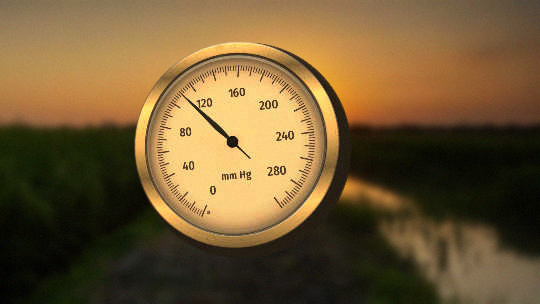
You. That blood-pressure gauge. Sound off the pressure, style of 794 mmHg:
110 mmHg
